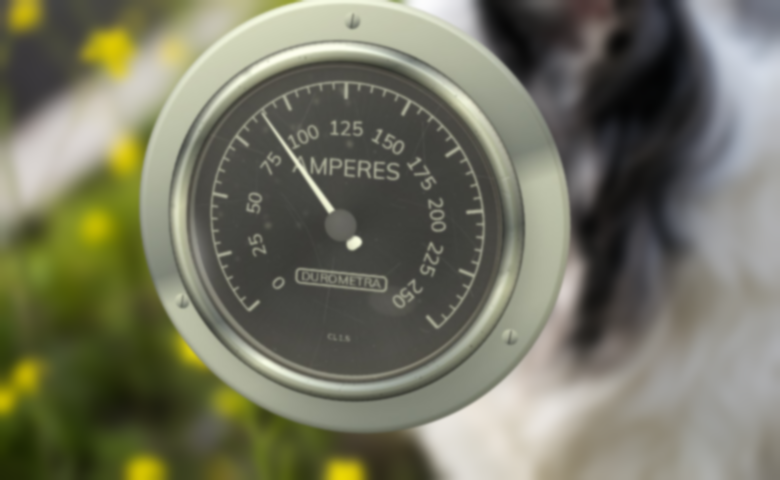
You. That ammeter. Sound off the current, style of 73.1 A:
90 A
